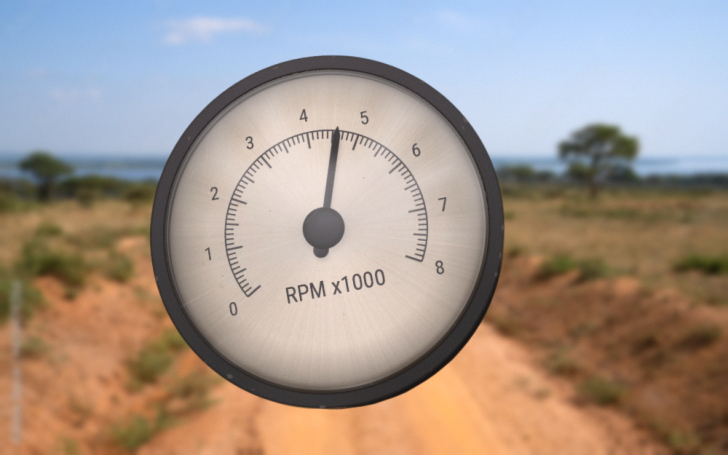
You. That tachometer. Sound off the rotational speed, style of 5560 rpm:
4600 rpm
